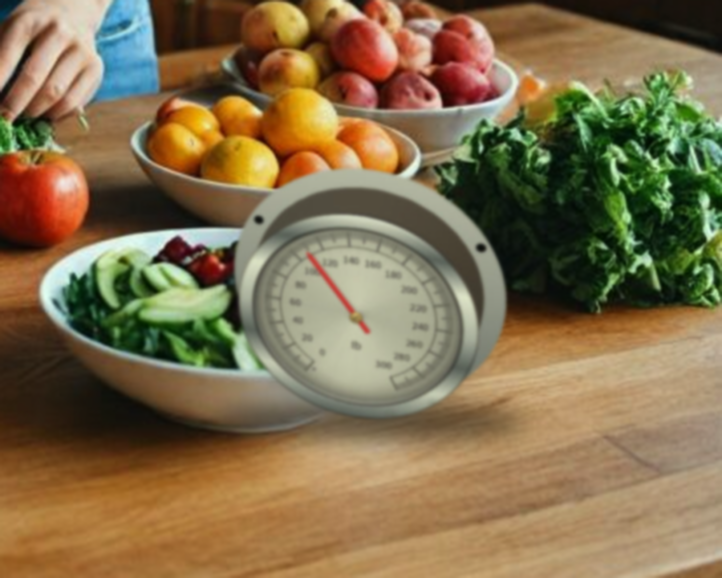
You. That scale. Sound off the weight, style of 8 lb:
110 lb
